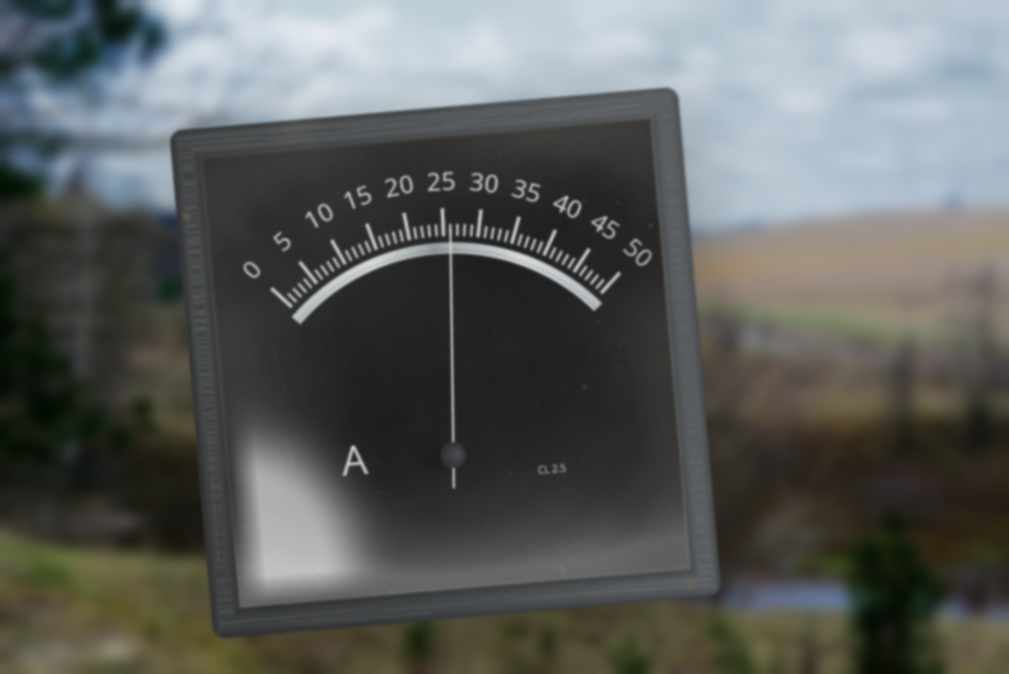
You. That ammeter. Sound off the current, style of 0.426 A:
26 A
